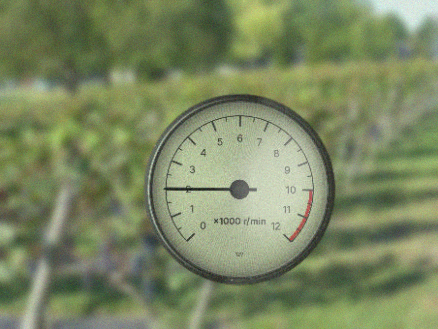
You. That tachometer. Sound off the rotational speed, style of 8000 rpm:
2000 rpm
